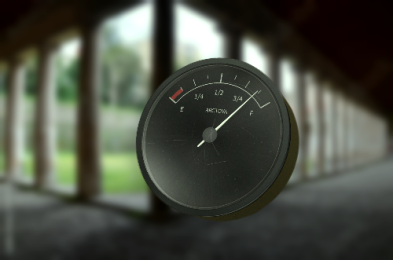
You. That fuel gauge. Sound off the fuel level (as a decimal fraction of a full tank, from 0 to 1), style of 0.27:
0.875
